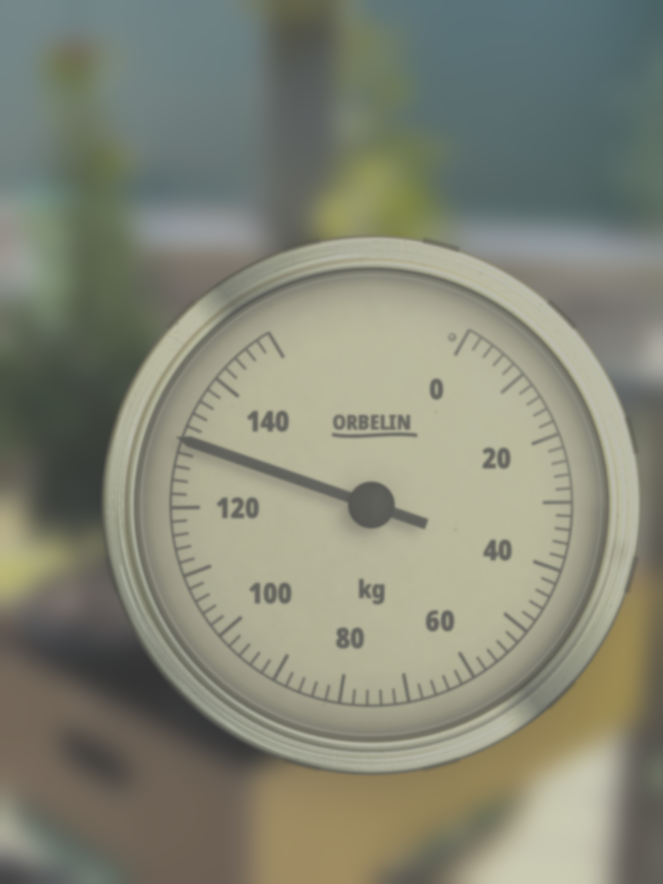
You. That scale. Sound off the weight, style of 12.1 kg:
130 kg
